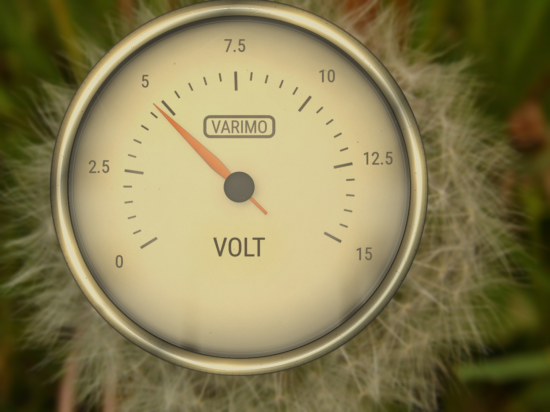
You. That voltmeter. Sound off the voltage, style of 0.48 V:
4.75 V
